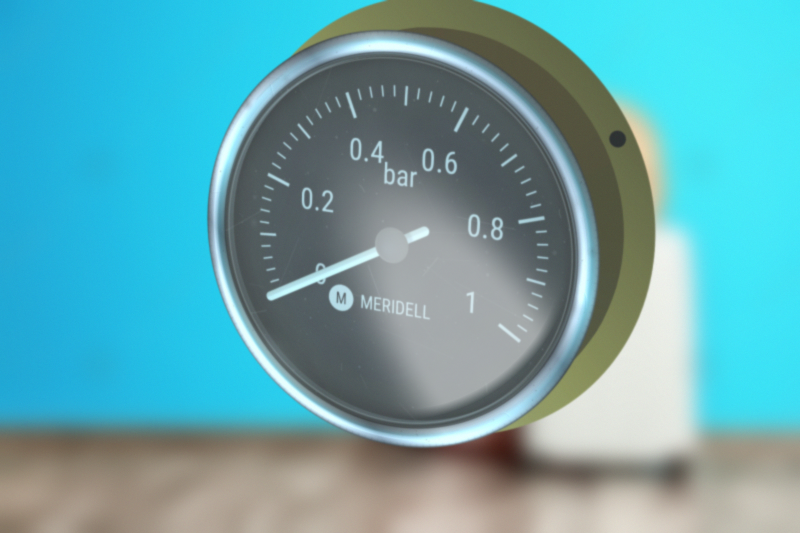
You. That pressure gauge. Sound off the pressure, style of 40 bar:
0 bar
